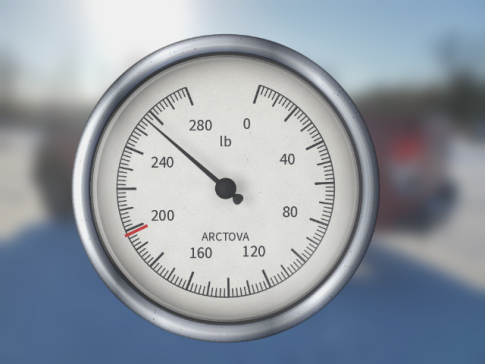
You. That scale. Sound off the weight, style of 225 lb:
256 lb
